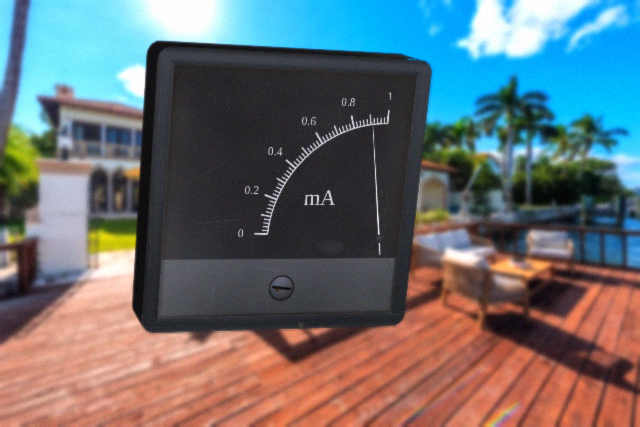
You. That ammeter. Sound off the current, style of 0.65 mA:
0.9 mA
